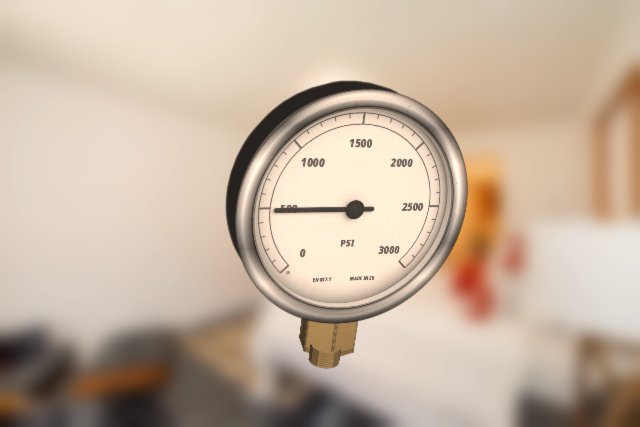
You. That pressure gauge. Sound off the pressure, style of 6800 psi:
500 psi
